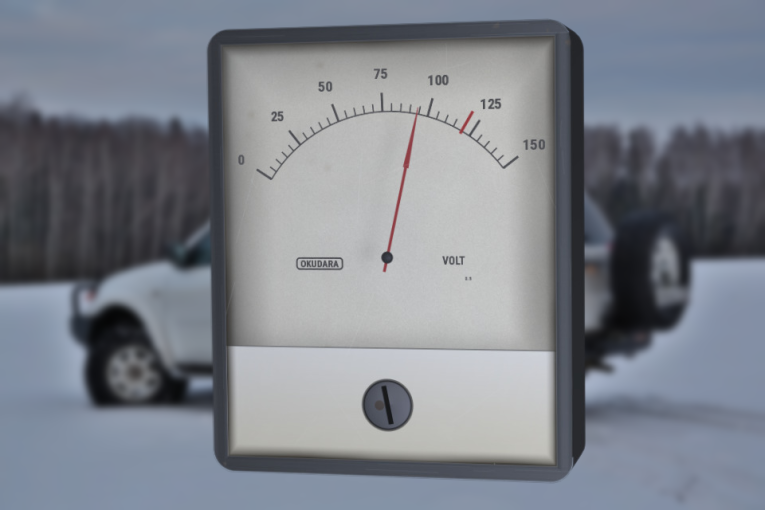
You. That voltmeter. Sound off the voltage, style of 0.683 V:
95 V
